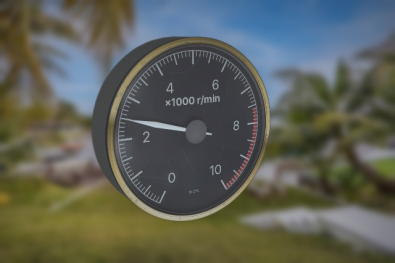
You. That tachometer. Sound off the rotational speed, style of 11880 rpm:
2500 rpm
